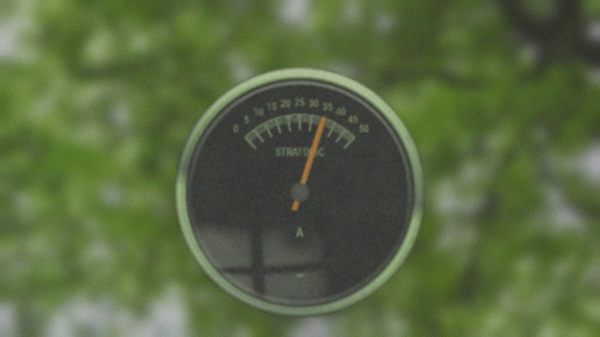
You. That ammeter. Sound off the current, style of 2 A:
35 A
